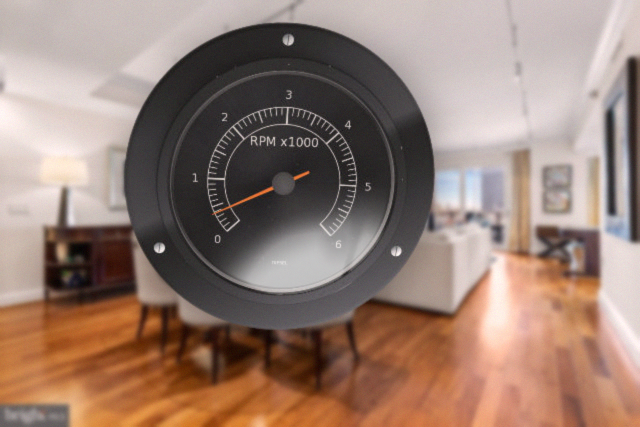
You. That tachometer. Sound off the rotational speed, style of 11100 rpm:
400 rpm
